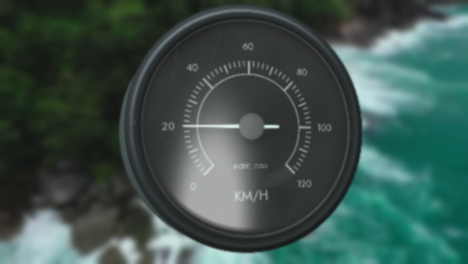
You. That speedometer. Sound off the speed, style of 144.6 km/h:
20 km/h
